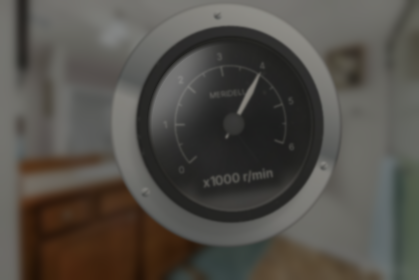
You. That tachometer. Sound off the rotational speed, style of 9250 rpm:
4000 rpm
